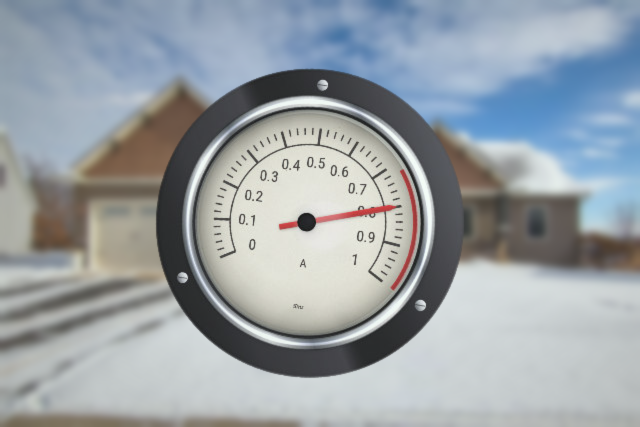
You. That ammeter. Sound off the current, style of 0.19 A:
0.8 A
